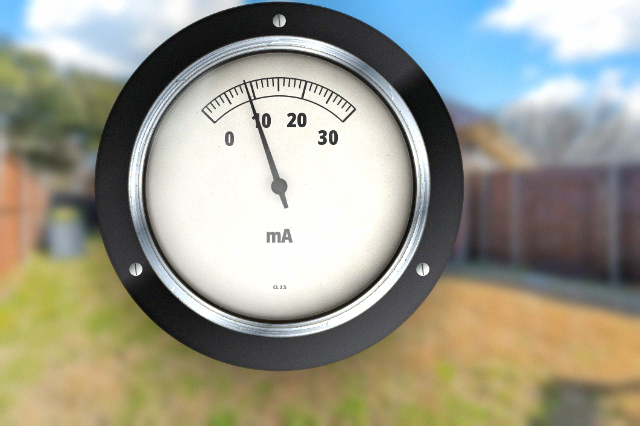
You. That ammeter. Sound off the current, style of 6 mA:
9 mA
